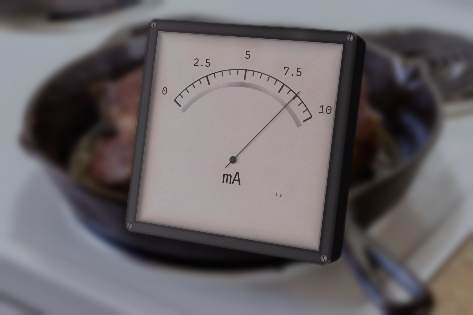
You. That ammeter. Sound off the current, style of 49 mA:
8.5 mA
